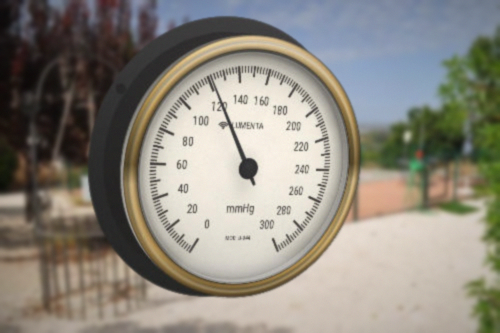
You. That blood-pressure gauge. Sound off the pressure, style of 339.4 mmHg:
120 mmHg
